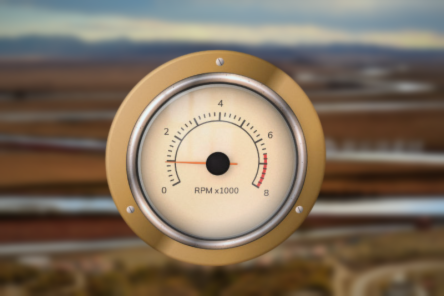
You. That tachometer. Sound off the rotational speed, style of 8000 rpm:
1000 rpm
